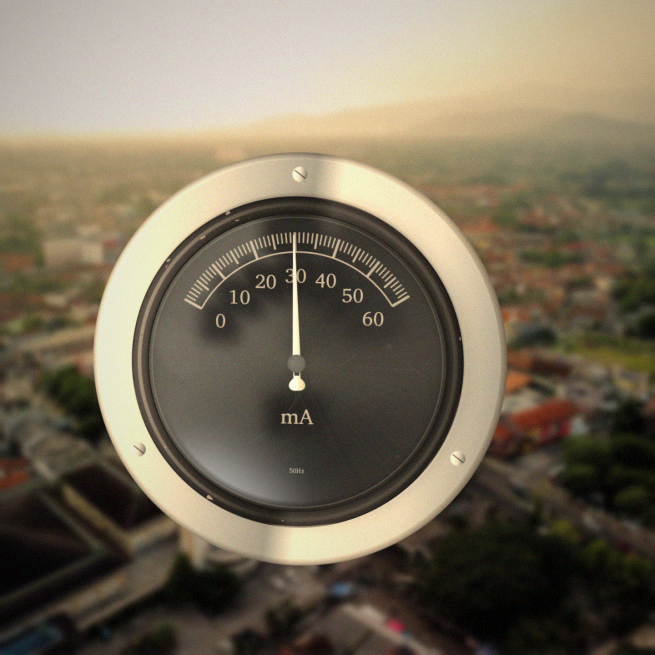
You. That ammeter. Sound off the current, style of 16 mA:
30 mA
